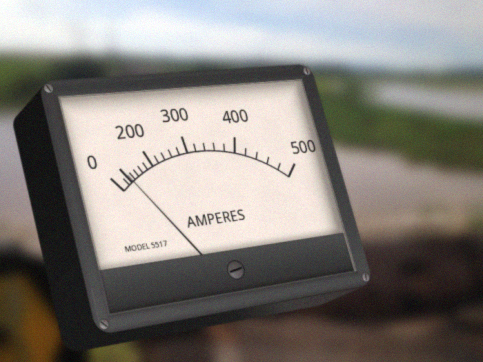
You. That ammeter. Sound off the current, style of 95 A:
100 A
